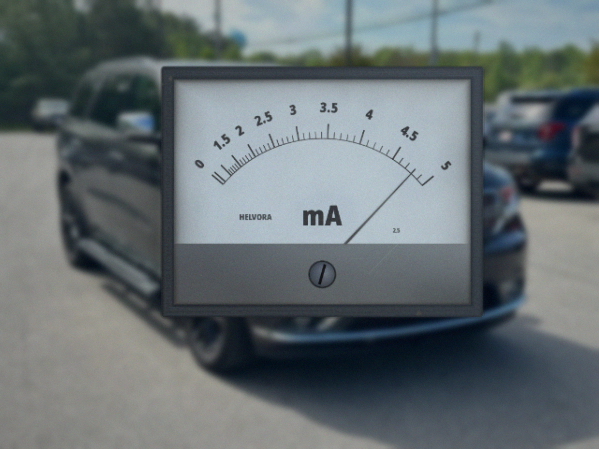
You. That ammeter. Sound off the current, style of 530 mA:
4.8 mA
